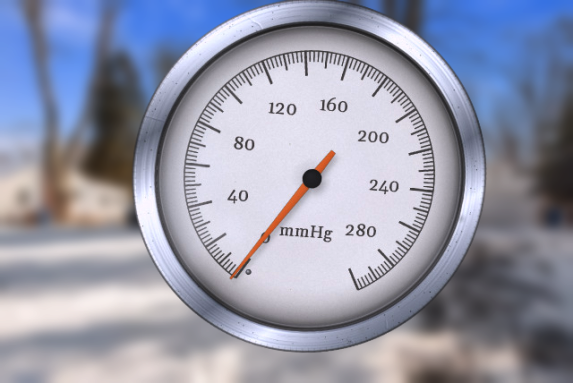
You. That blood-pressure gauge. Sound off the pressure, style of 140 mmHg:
2 mmHg
